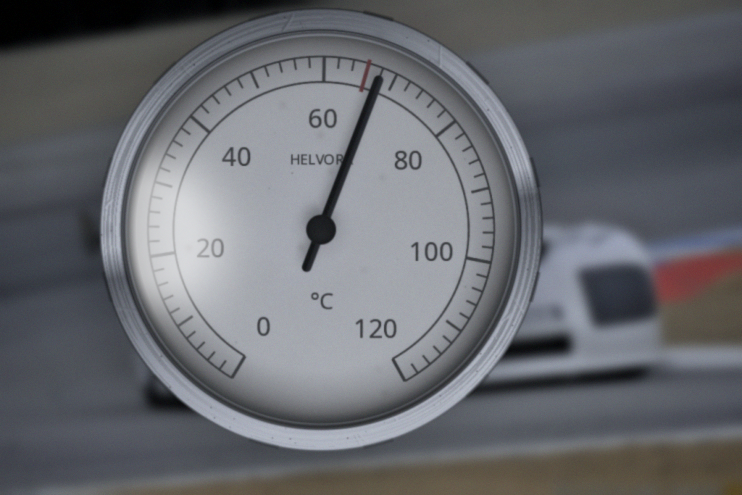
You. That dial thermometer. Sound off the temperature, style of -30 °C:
68 °C
